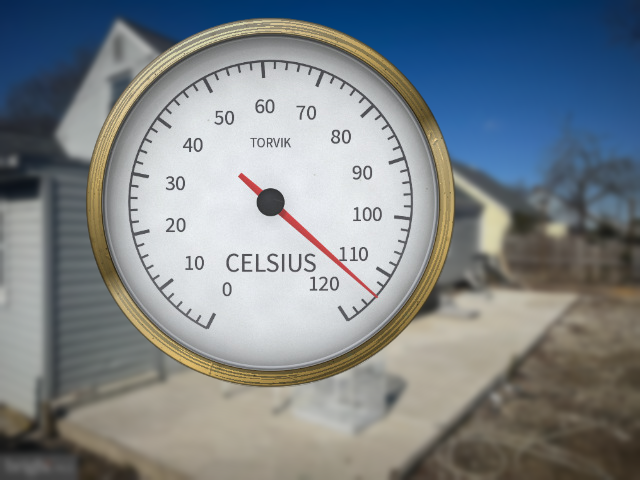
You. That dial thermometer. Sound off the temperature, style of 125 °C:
114 °C
